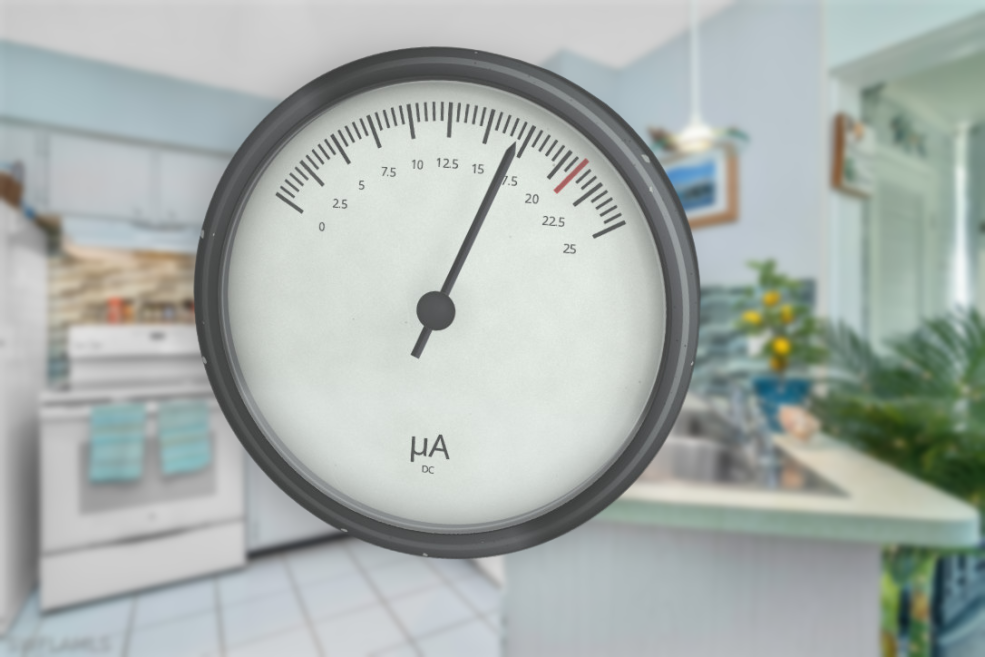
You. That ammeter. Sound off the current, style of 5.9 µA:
17 µA
